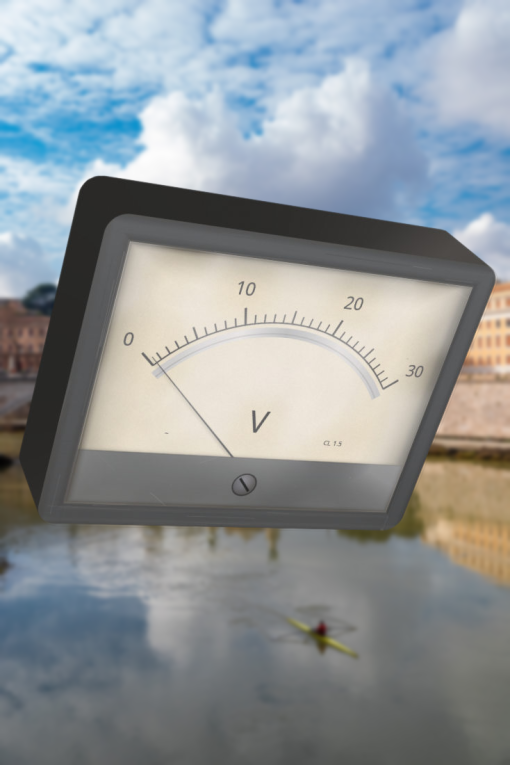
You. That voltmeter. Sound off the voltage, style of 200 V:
0.5 V
